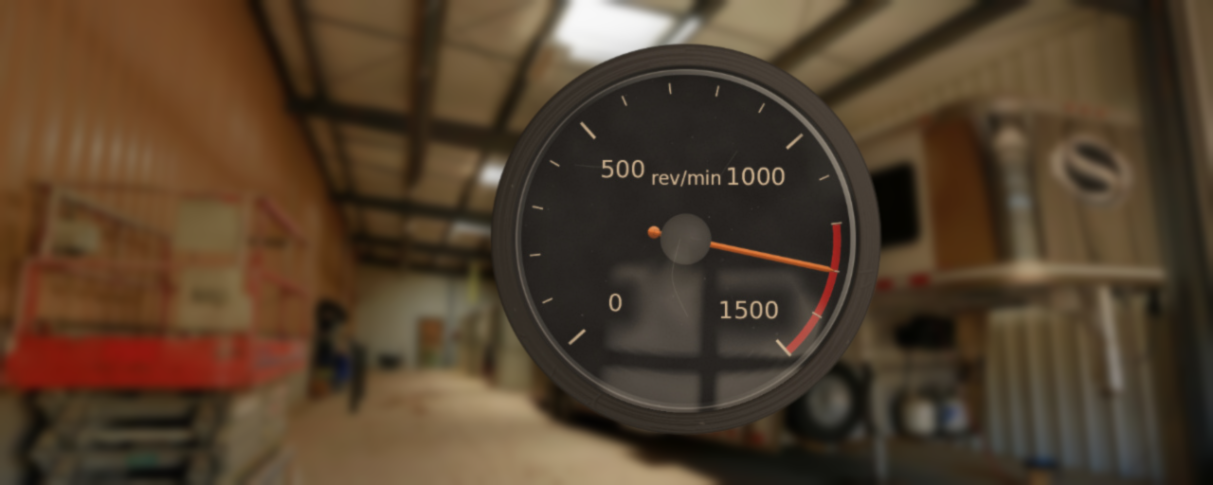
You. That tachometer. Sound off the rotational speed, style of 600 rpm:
1300 rpm
